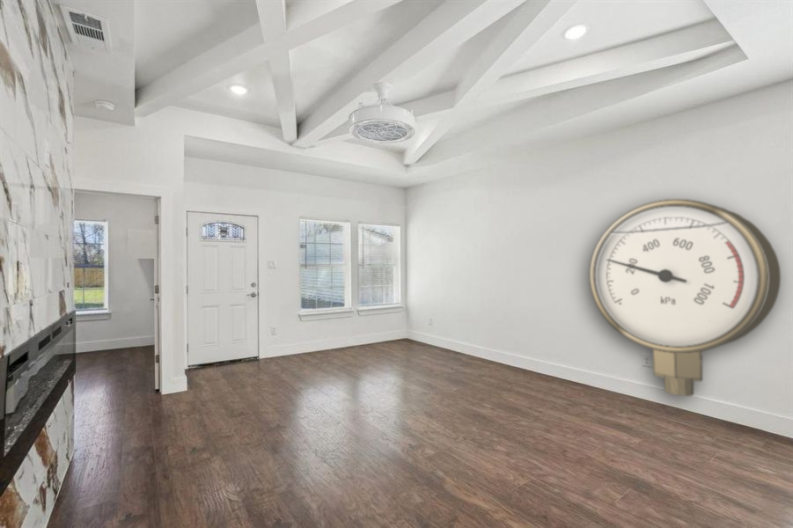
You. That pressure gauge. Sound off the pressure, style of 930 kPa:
200 kPa
